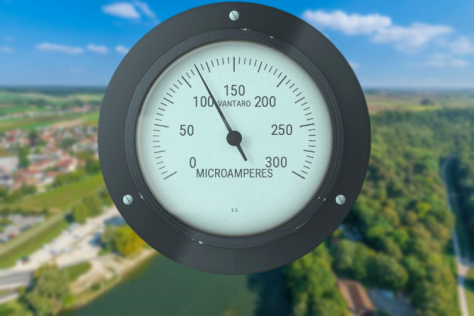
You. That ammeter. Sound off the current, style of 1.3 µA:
115 µA
